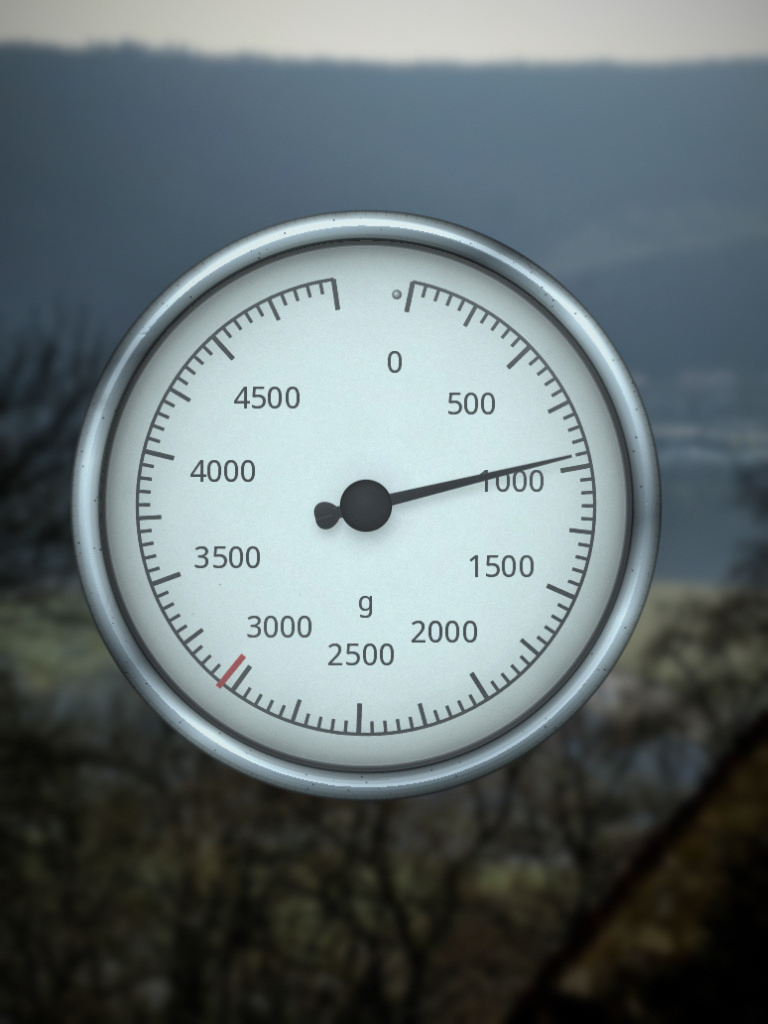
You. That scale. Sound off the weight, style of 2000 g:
950 g
